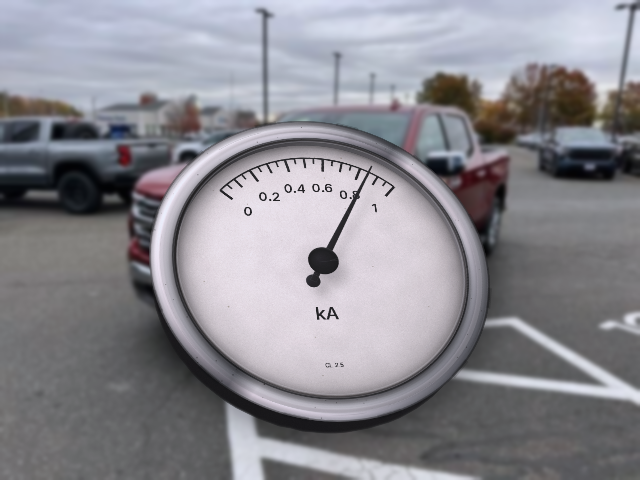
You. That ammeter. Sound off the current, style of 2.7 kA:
0.85 kA
